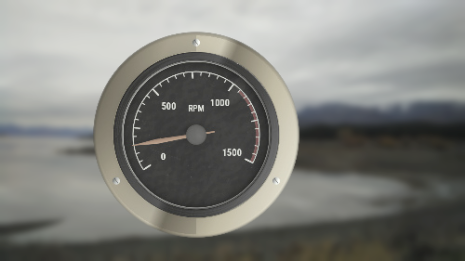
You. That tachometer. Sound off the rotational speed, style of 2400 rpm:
150 rpm
